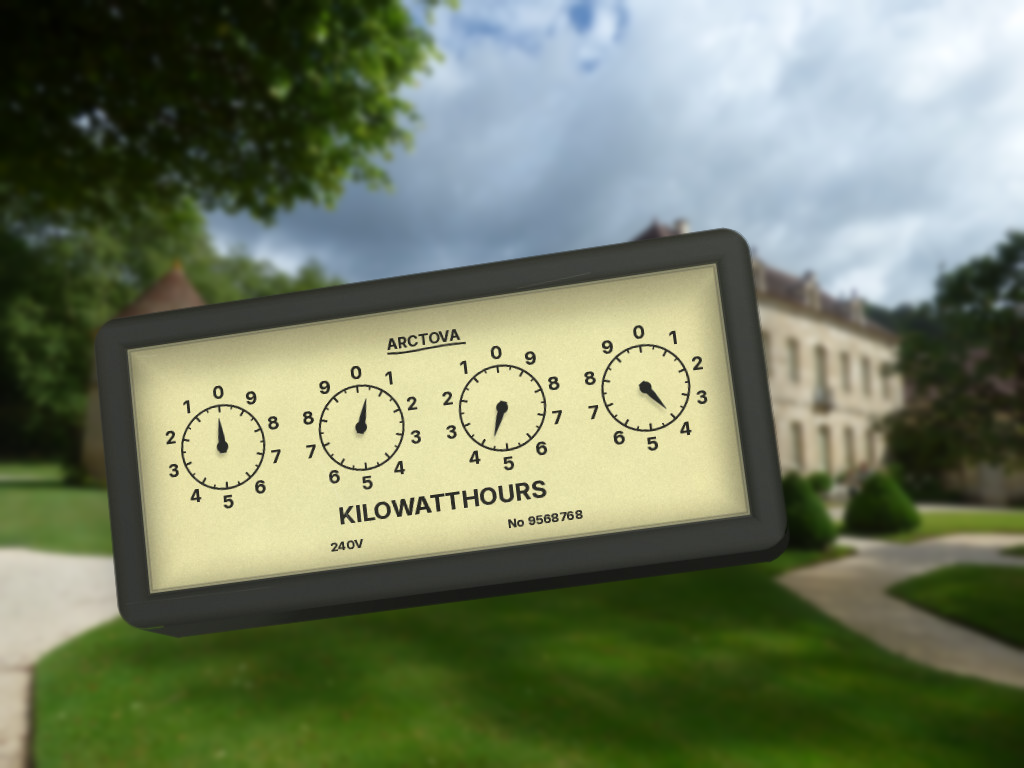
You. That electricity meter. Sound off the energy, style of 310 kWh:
44 kWh
